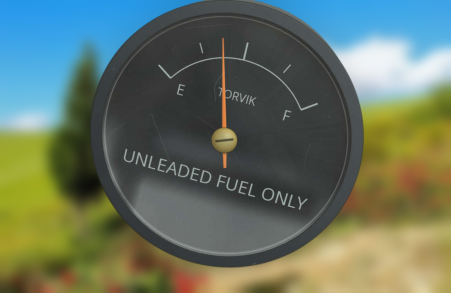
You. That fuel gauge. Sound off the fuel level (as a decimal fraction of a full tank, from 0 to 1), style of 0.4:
0.375
